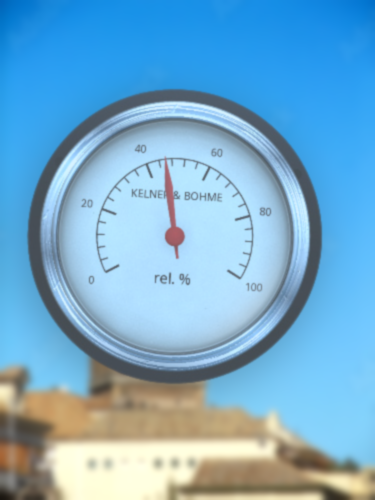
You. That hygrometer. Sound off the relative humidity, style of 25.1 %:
46 %
